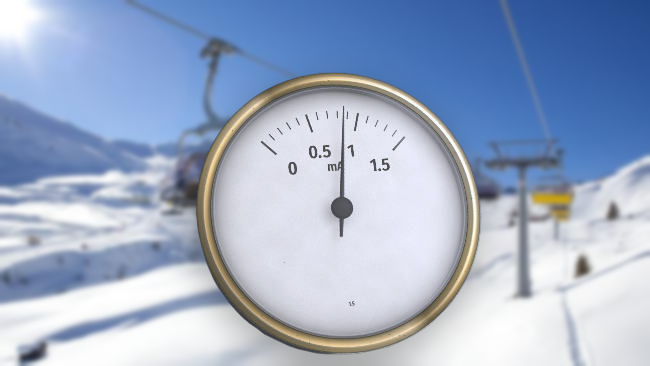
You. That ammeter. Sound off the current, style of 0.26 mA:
0.85 mA
